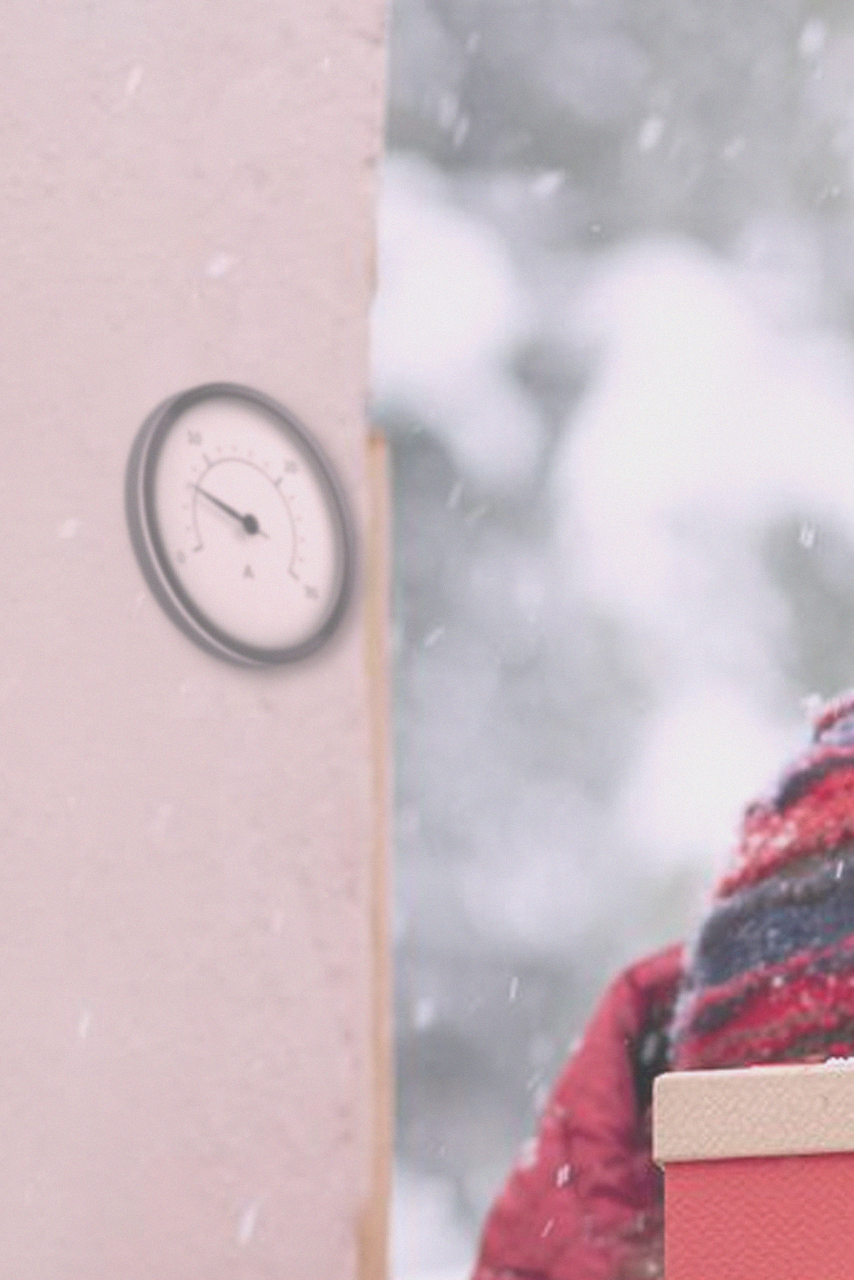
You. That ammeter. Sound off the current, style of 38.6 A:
6 A
